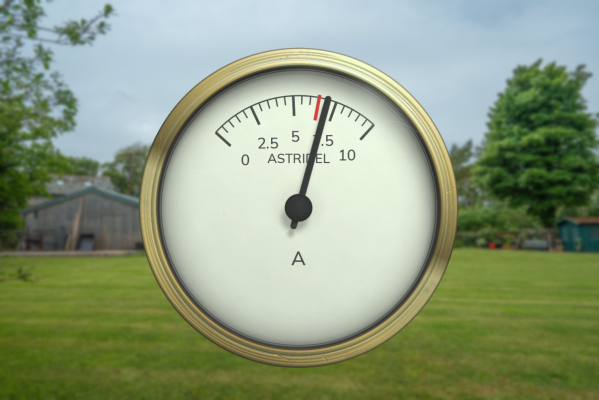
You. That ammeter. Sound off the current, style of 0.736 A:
7 A
